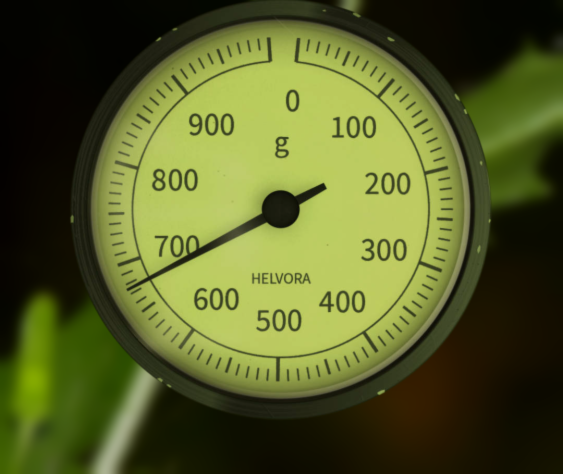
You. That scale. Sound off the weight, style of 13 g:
675 g
